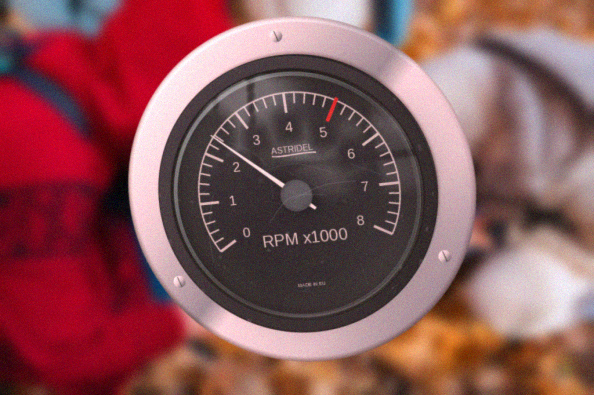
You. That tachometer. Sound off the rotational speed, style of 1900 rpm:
2400 rpm
